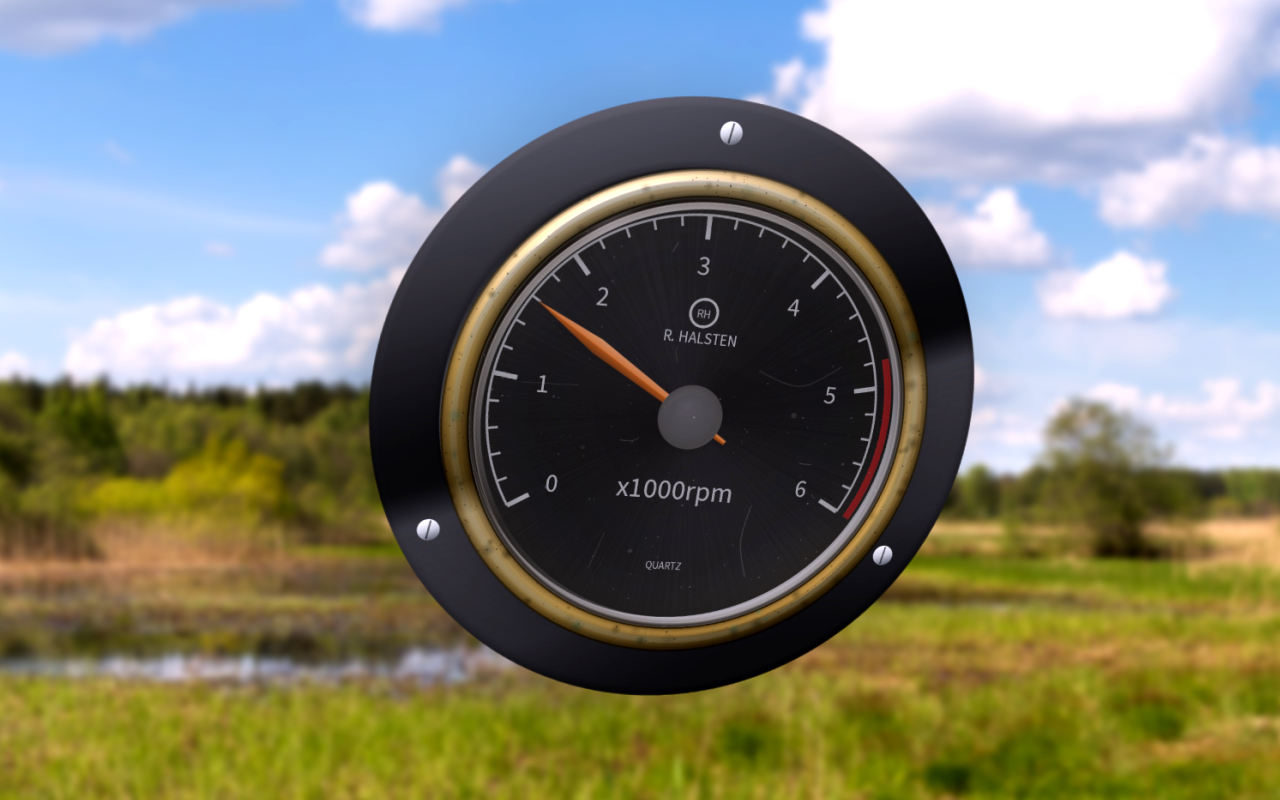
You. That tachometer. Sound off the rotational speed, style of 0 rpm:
1600 rpm
